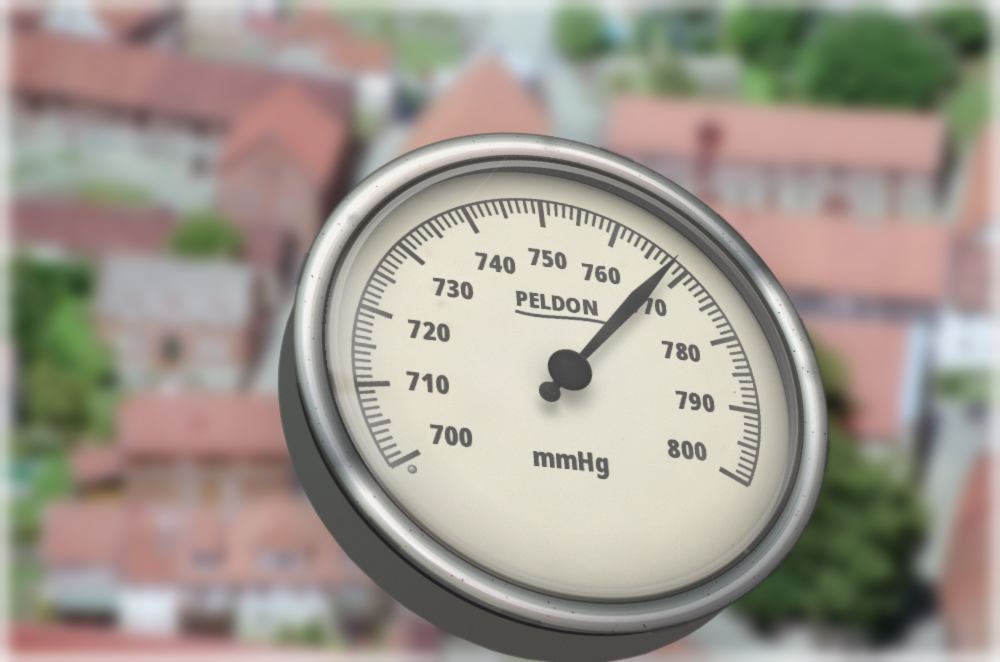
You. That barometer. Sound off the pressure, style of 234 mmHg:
768 mmHg
